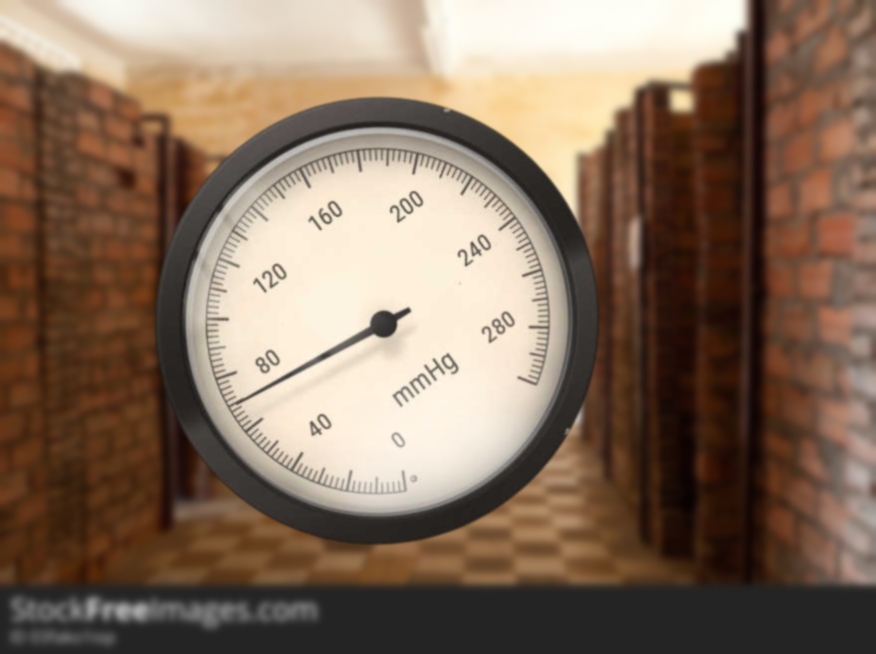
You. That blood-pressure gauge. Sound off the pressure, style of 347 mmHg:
70 mmHg
